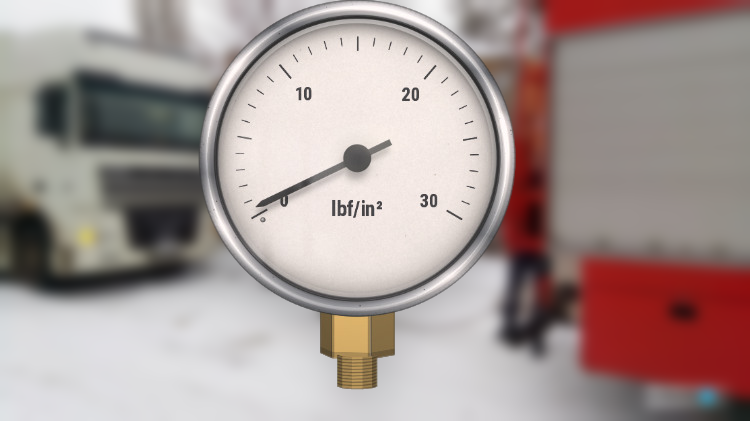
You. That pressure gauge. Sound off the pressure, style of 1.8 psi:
0.5 psi
